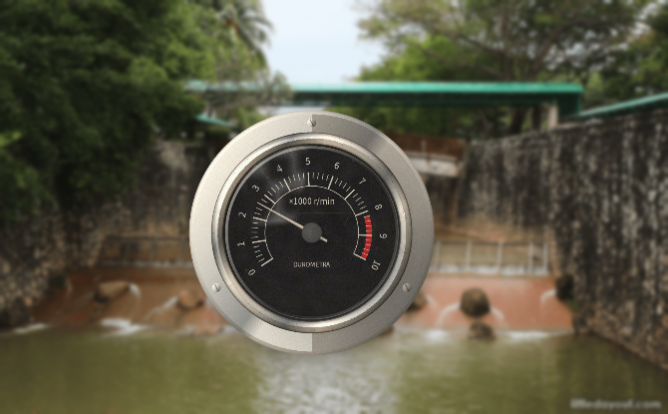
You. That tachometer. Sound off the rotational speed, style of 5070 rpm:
2600 rpm
